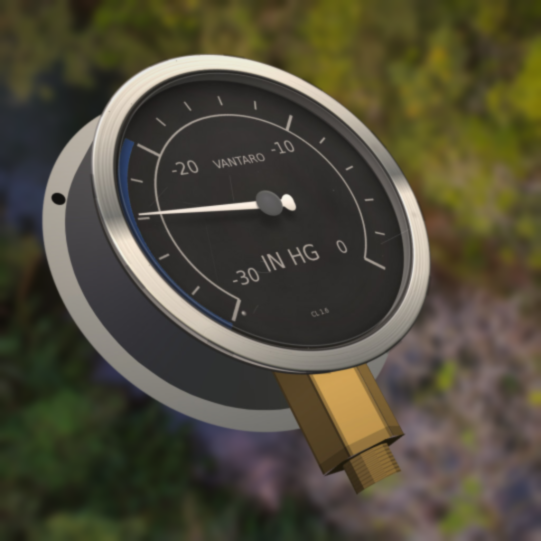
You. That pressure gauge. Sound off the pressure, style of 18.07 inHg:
-24 inHg
